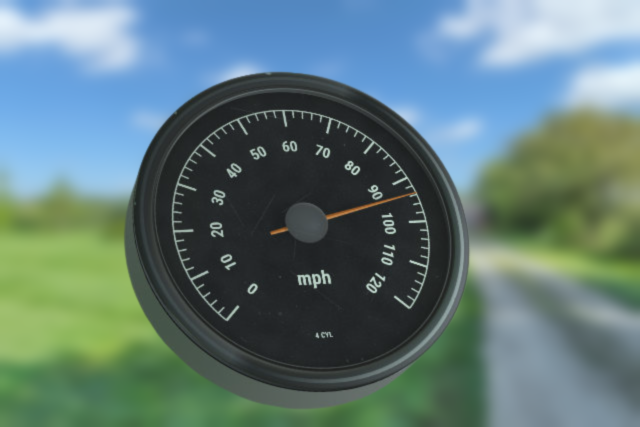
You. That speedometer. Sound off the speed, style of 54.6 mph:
94 mph
